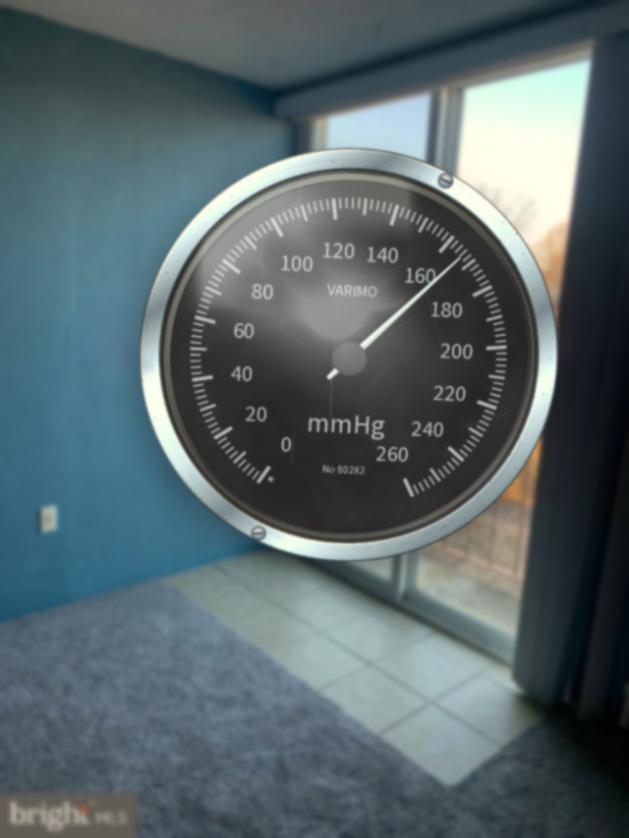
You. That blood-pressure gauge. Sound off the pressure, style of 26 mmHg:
166 mmHg
